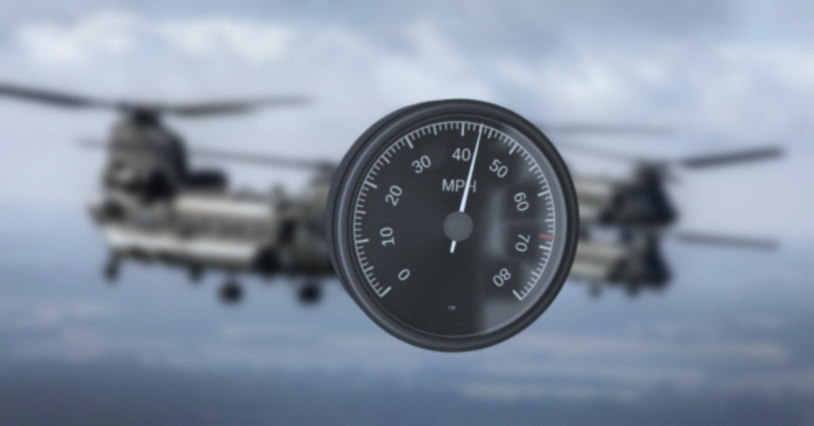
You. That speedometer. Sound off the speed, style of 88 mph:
43 mph
